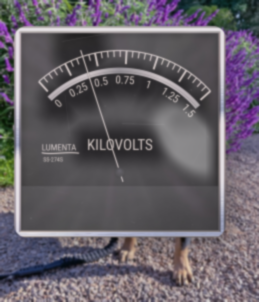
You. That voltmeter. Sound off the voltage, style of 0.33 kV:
0.4 kV
